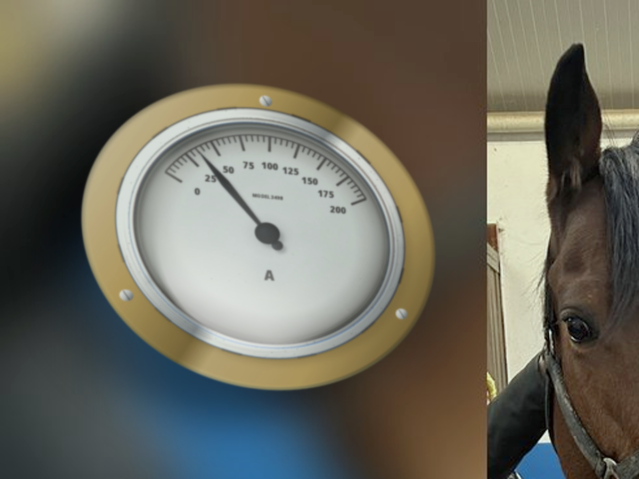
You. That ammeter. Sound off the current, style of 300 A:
35 A
